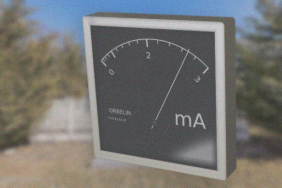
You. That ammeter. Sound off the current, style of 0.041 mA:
2.7 mA
